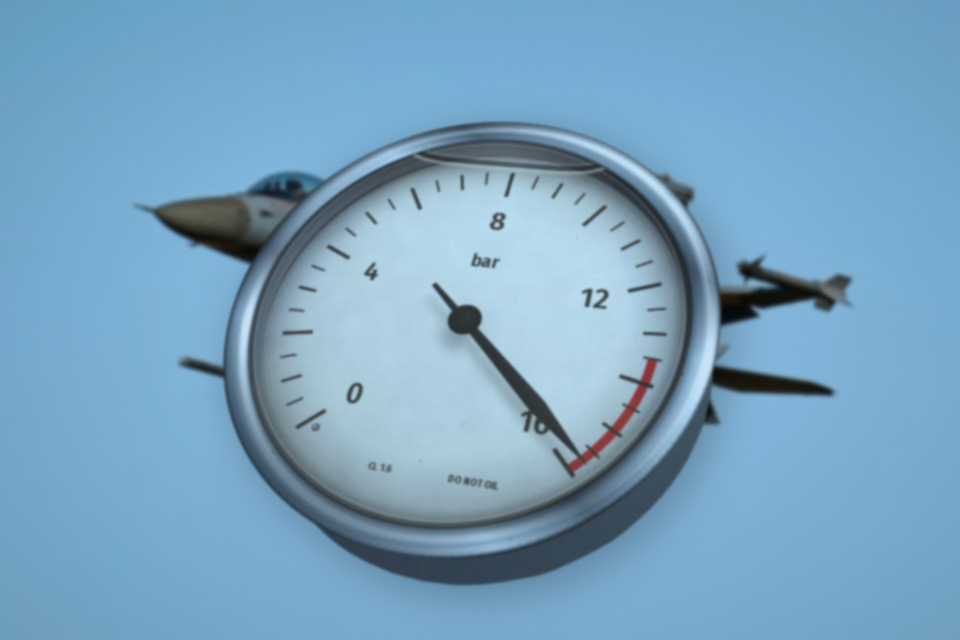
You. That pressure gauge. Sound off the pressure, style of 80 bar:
15.75 bar
